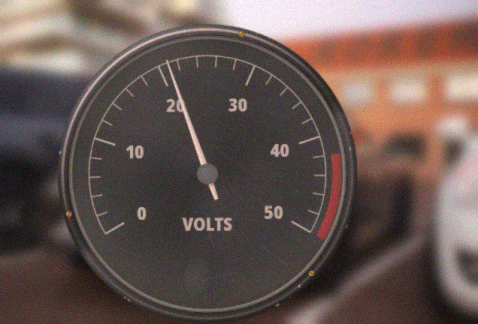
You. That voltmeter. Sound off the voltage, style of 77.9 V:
21 V
